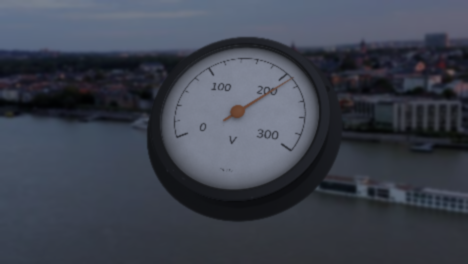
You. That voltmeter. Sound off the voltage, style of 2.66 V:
210 V
